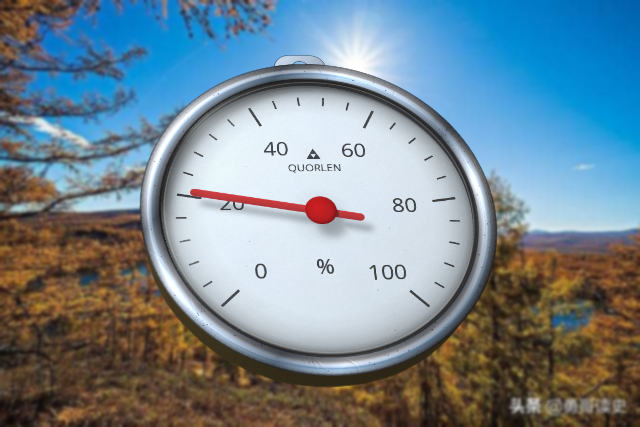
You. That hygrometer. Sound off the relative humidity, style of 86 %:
20 %
